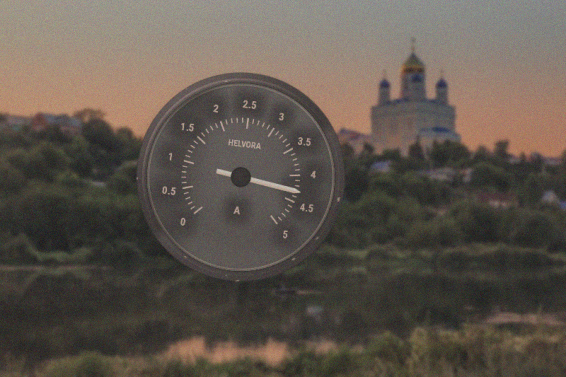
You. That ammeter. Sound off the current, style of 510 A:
4.3 A
